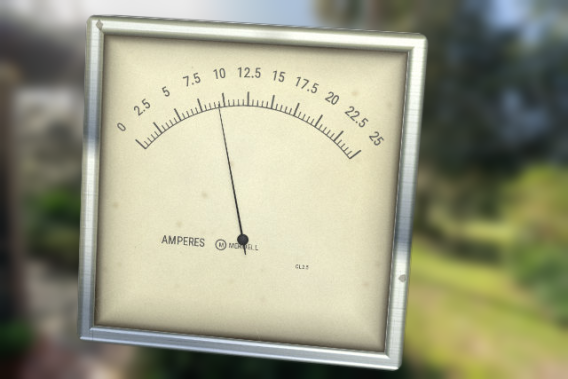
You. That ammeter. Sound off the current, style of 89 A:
9.5 A
